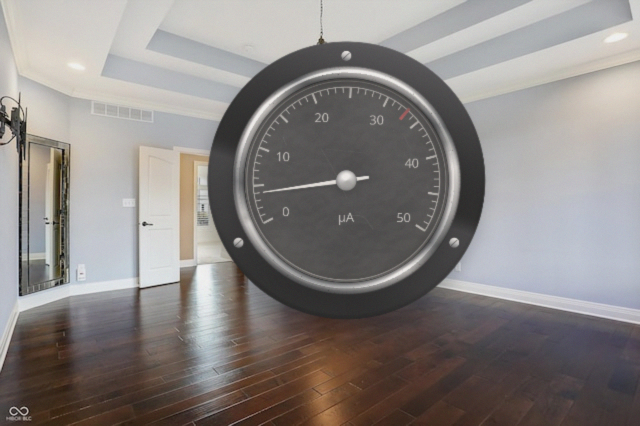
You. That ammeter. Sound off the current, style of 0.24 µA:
4 µA
